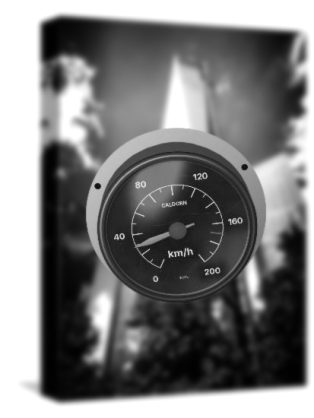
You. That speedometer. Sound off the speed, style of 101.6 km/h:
30 km/h
